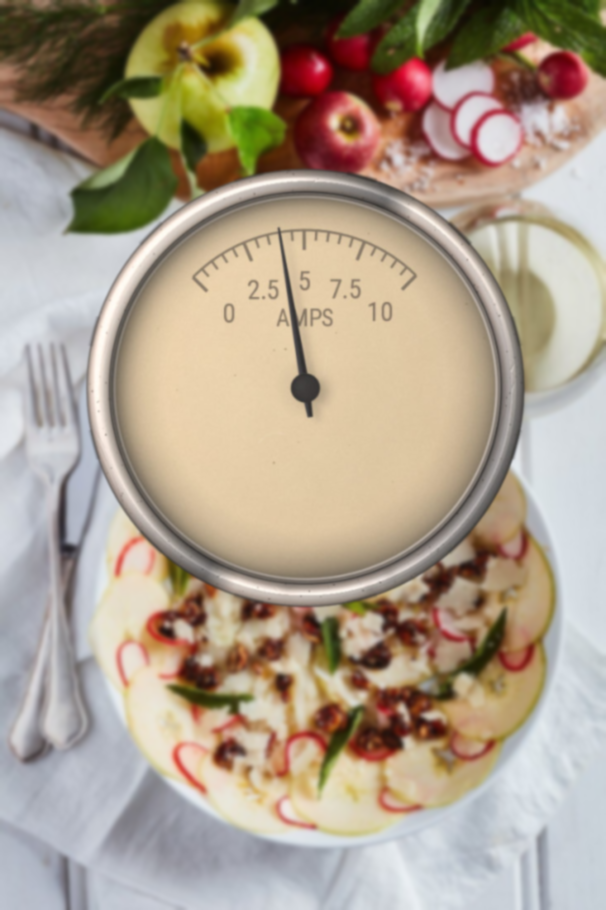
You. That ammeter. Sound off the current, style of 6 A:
4 A
